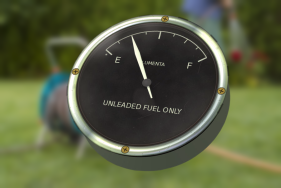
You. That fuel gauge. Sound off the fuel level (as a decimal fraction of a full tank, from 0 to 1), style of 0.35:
0.25
